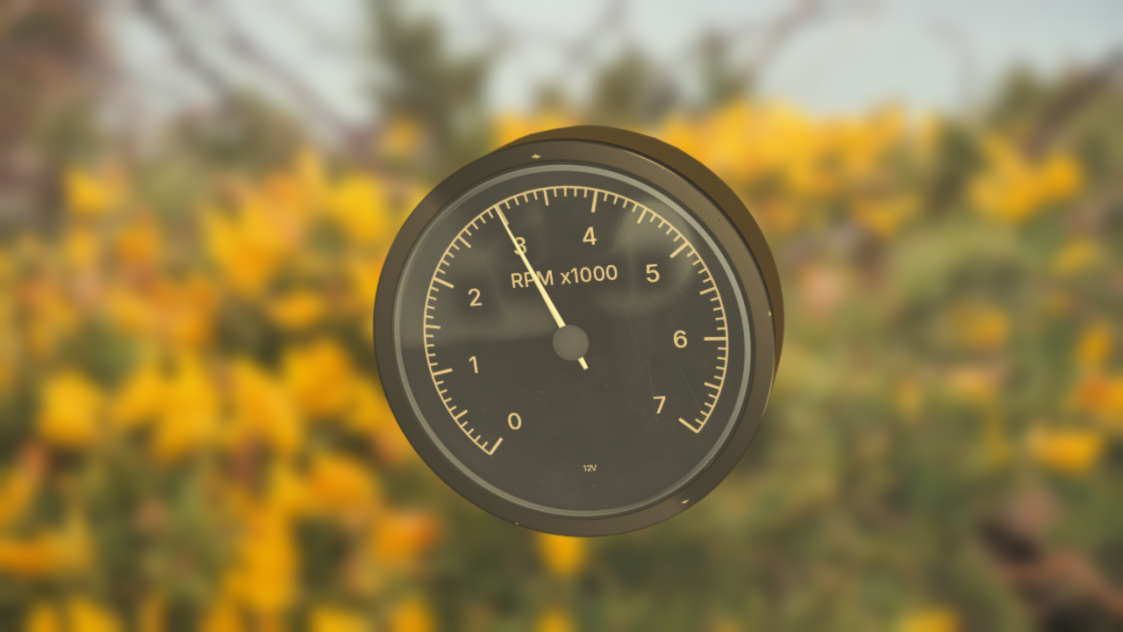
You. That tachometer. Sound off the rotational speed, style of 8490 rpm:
3000 rpm
